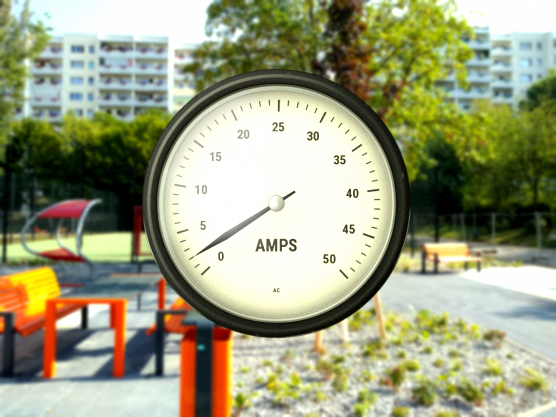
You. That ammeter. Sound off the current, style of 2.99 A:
2 A
